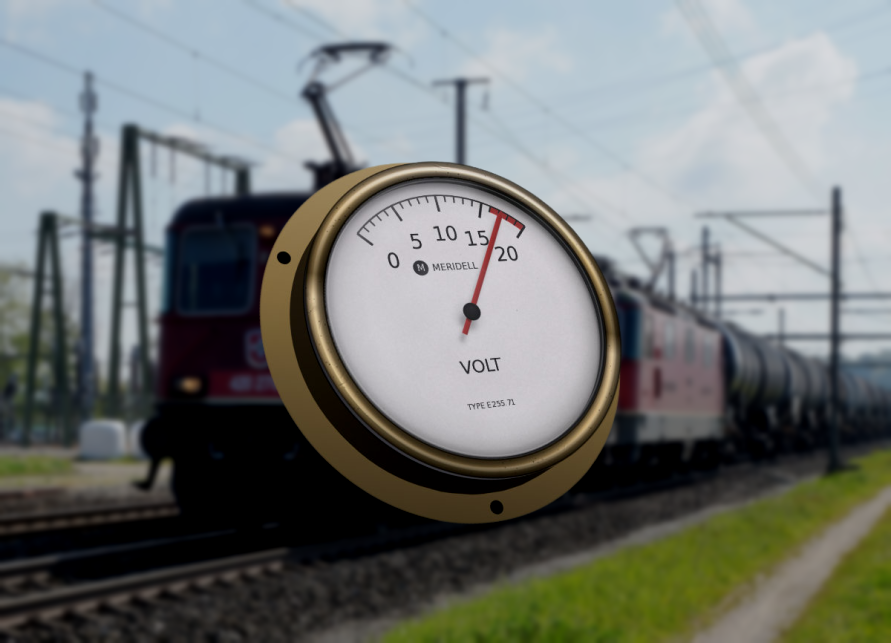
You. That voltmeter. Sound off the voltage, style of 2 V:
17 V
